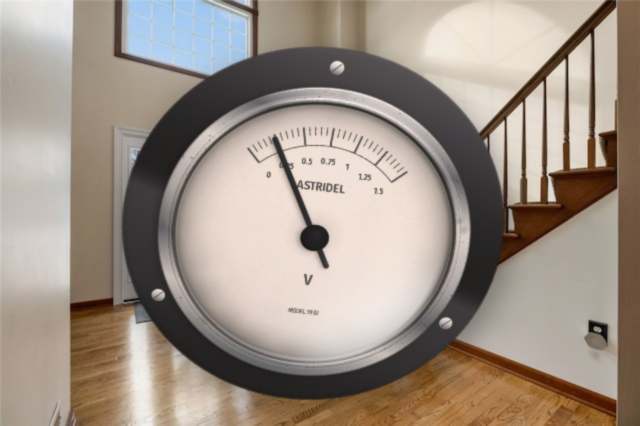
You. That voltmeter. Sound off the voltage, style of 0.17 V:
0.25 V
